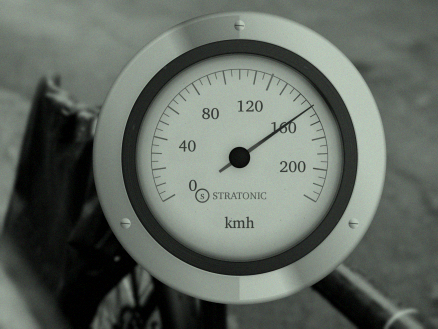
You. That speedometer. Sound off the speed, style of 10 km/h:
160 km/h
